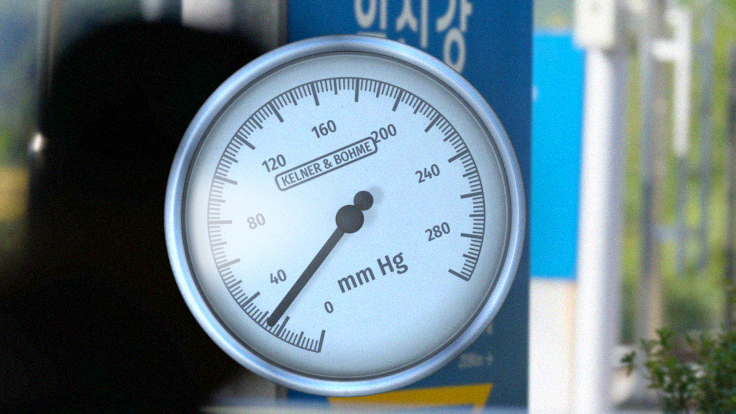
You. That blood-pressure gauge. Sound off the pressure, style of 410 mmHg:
26 mmHg
